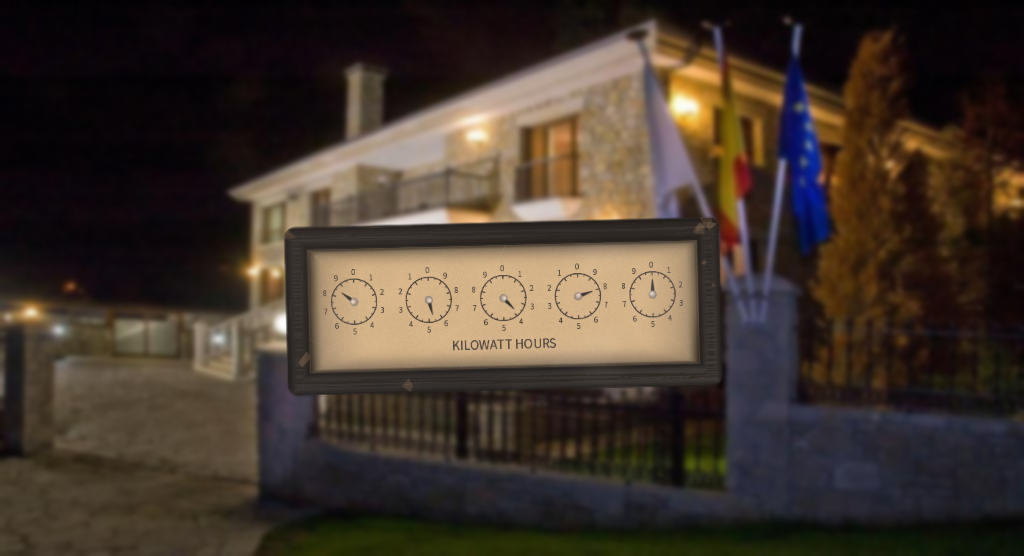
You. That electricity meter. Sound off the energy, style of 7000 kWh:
85380 kWh
